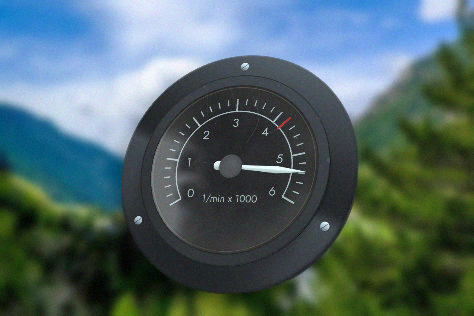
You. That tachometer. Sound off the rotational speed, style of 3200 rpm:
5400 rpm
